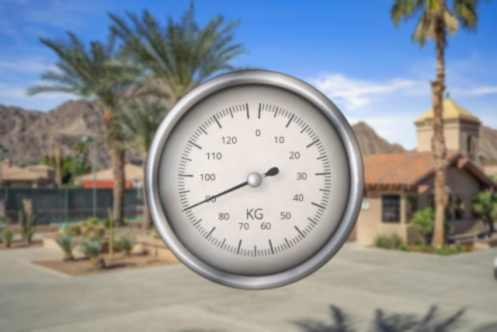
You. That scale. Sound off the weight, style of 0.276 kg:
90 kg
